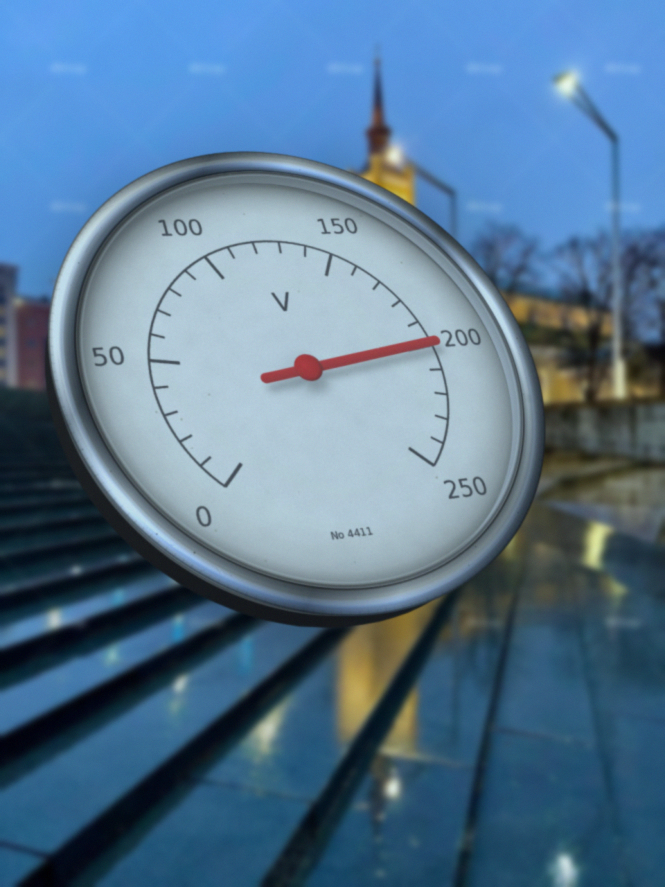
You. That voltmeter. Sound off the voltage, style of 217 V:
200 V
